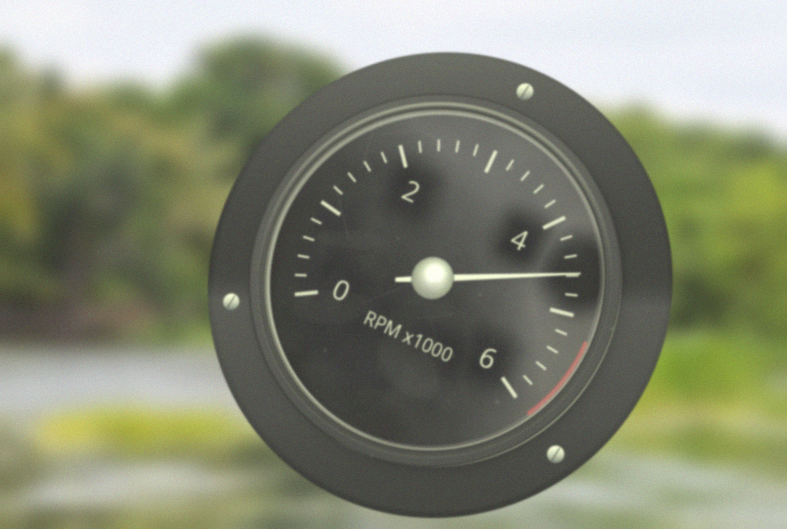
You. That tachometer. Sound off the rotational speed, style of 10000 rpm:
4600 rpm
